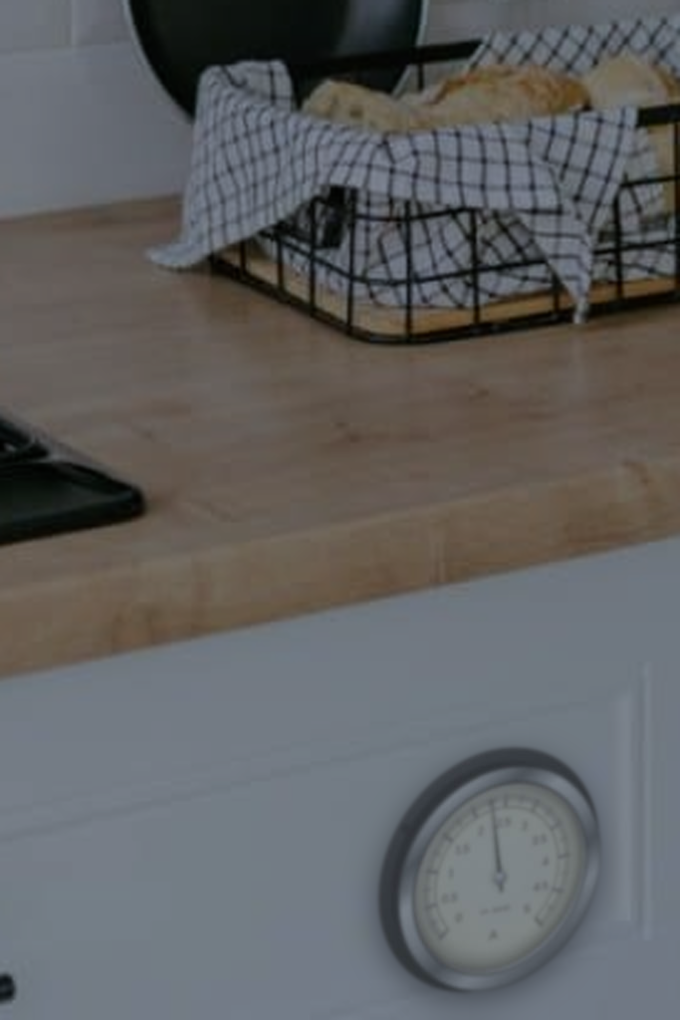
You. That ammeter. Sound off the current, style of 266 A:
2.25 A
